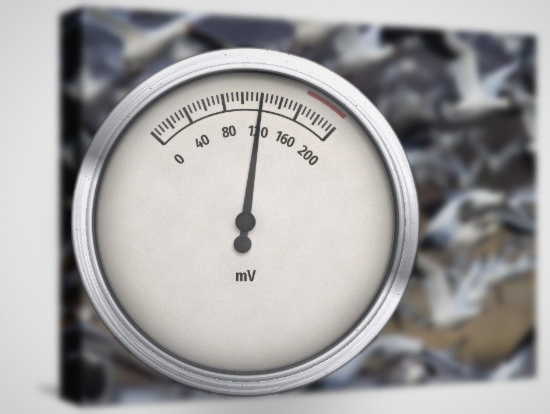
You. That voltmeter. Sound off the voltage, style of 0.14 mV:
120 mV
